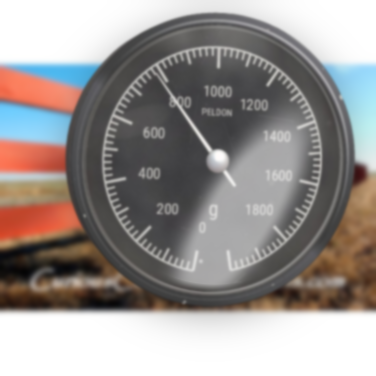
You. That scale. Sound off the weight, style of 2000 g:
780 g
